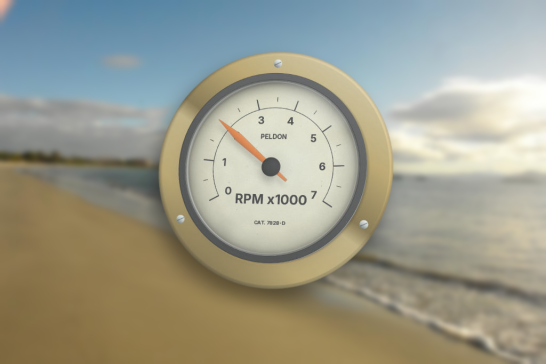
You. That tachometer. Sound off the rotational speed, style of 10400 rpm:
2000 rpm
